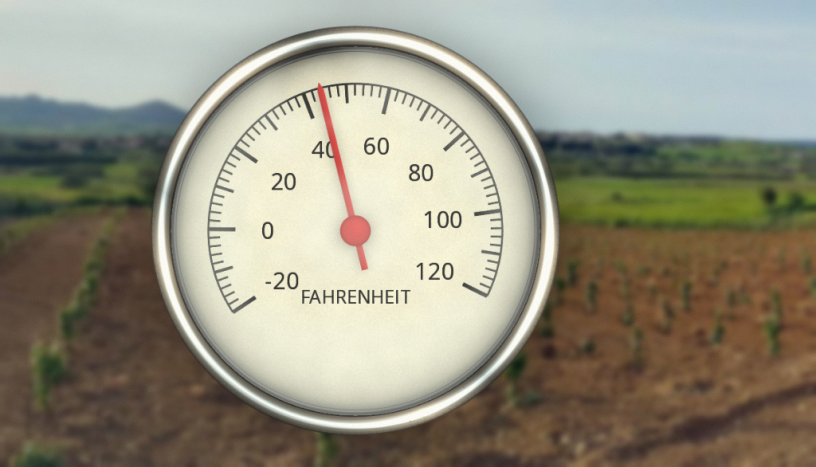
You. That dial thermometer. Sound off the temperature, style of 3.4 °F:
44 °F
